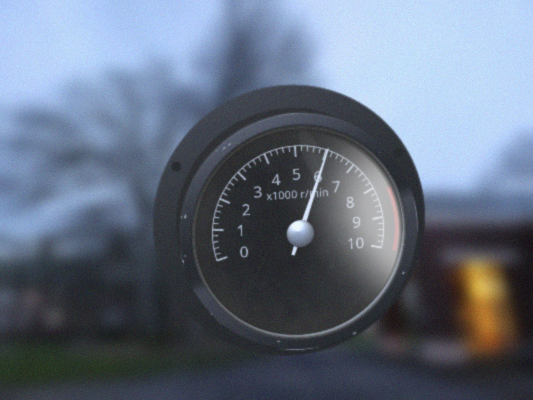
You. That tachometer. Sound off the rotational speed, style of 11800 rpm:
6000 rpm
